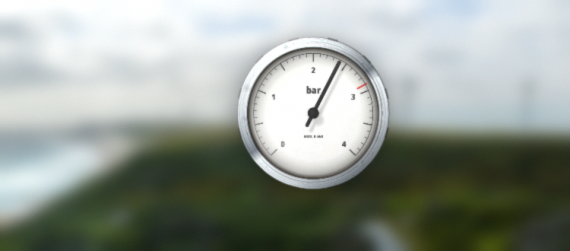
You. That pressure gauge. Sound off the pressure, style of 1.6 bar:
2.4 bar
